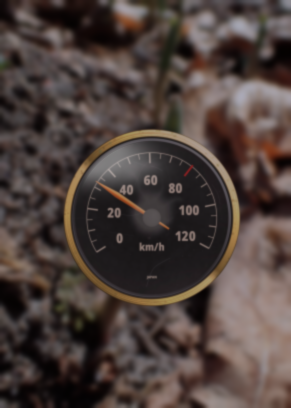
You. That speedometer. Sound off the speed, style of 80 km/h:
32.5 km/h
